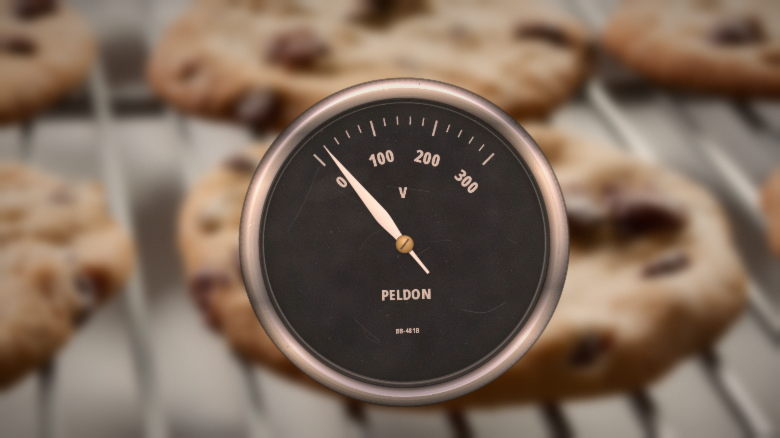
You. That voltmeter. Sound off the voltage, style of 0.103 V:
20 V
